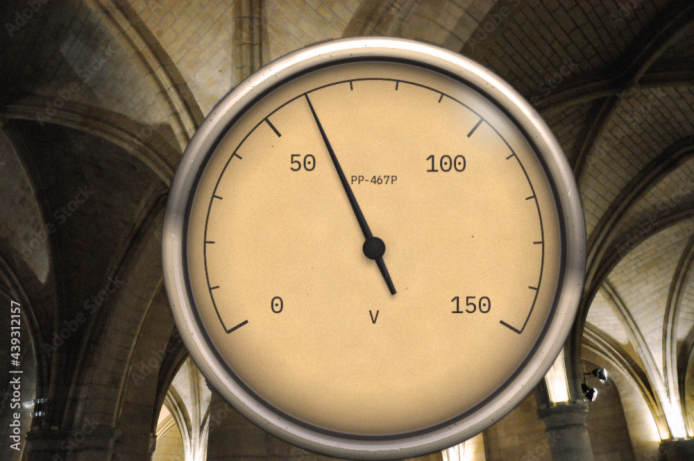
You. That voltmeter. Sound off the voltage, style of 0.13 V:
60 V
